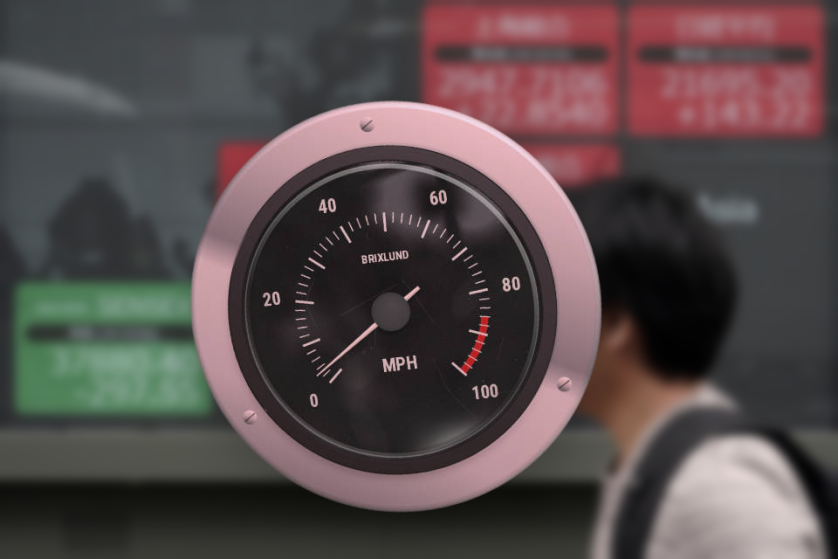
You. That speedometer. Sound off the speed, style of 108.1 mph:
3 mph
